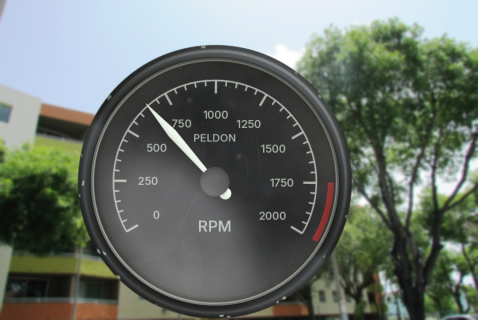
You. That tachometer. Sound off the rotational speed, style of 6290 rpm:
650 rpm
